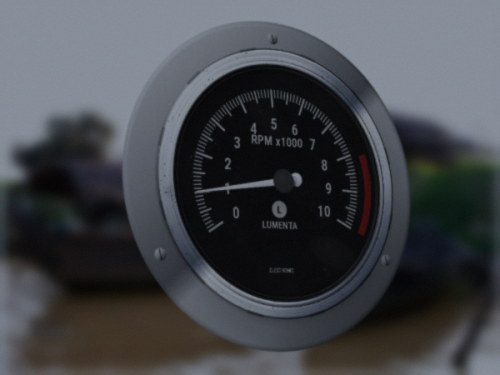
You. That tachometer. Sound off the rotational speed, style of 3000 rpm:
1000 rpm
